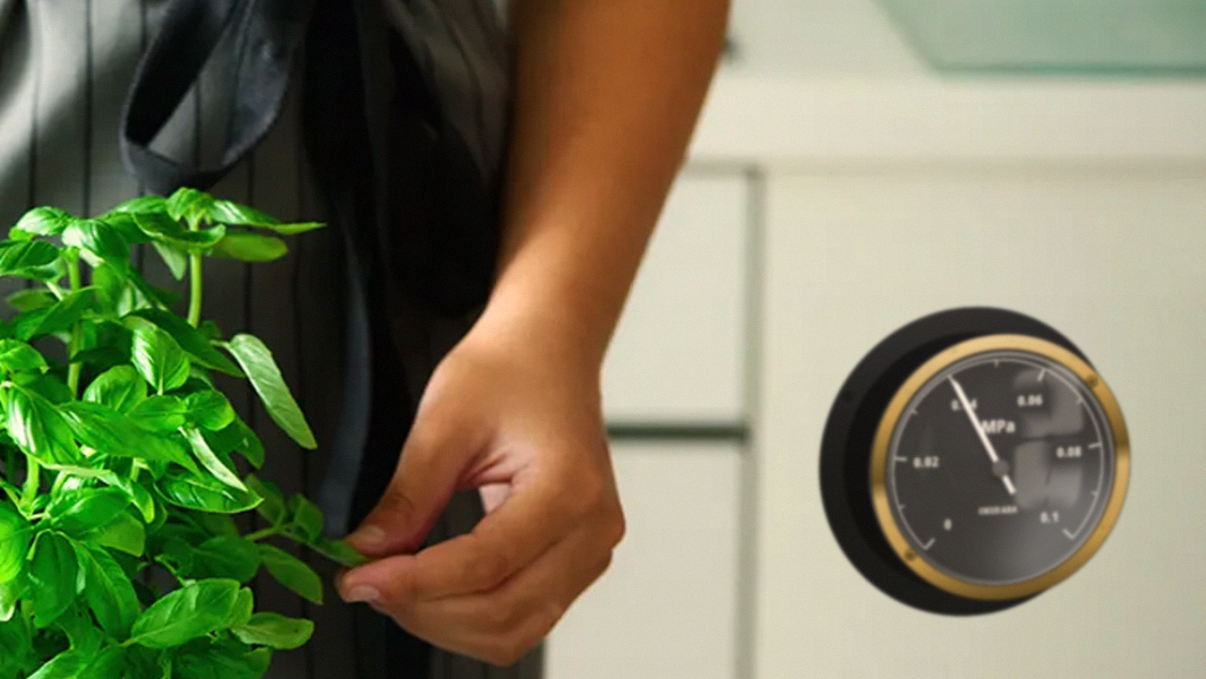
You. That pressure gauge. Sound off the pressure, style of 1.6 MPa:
0.04 MPa
